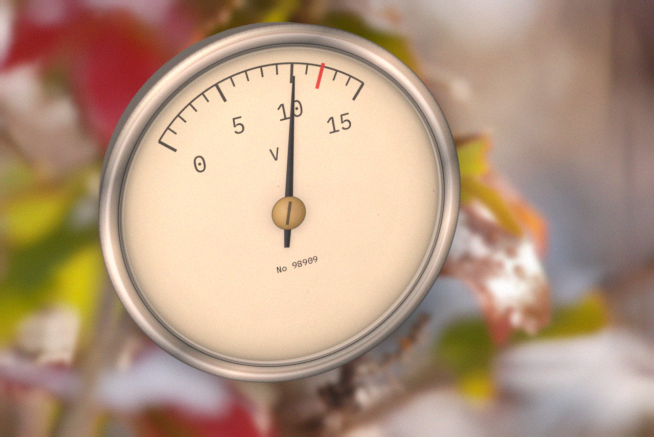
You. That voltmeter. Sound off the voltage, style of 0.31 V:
10 V
